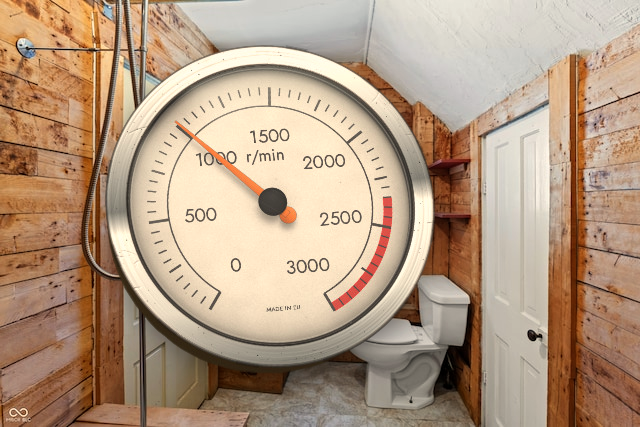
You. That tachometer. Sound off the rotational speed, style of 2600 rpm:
1000 rpm
